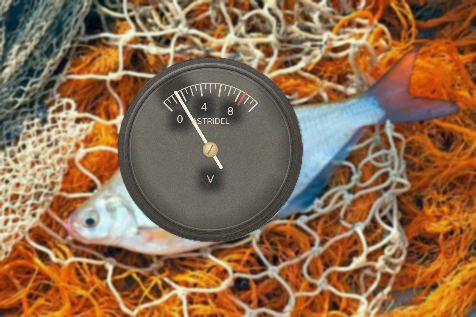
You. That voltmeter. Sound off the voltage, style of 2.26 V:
1.5 V
